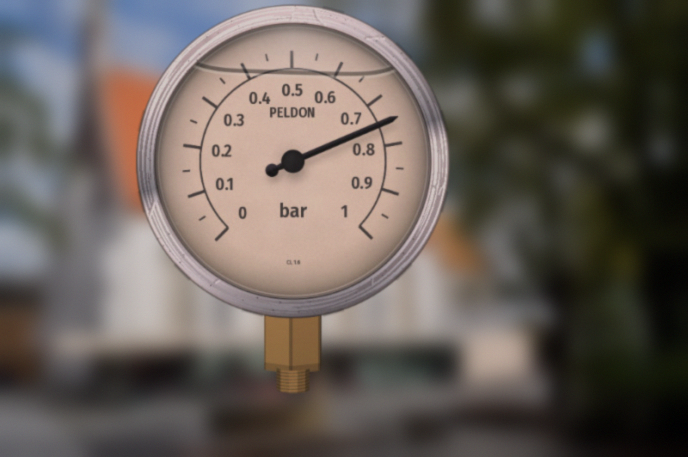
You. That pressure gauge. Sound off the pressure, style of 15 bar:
0.75 bar
